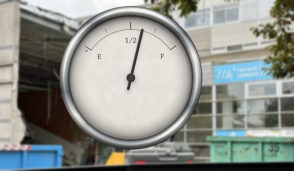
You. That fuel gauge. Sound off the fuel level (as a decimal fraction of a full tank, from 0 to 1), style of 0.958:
0.625
